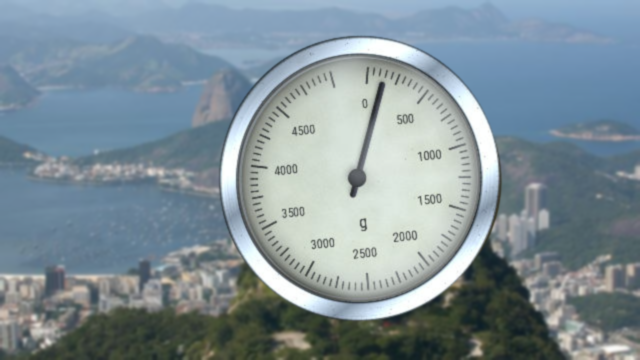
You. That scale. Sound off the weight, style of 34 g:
150 g
